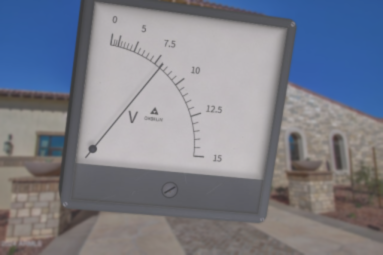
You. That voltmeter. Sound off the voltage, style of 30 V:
8 V
